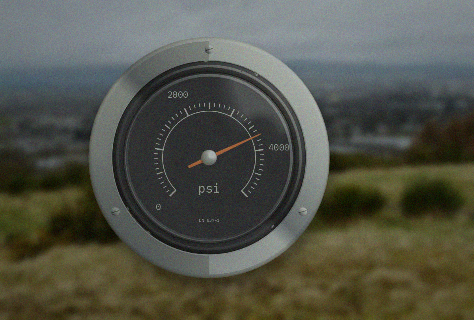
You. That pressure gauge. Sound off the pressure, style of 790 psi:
3700 psi
